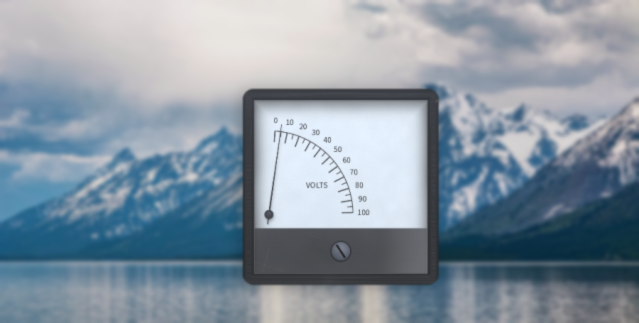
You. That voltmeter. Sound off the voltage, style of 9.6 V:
5 V
